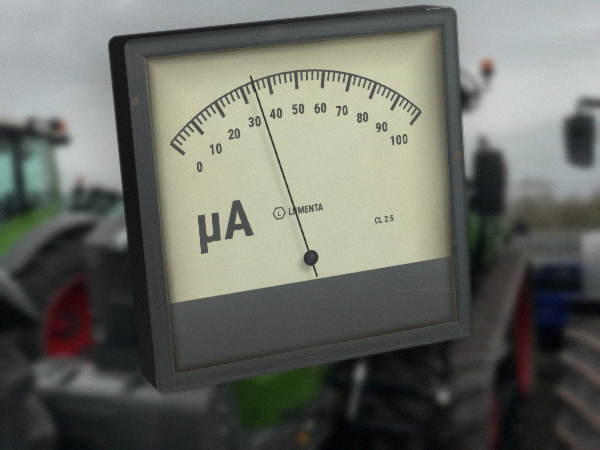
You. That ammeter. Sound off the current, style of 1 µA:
34 µA
